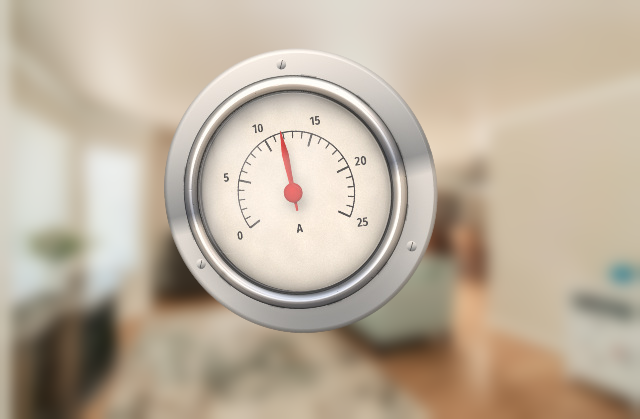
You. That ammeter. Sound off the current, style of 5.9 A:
12 A
